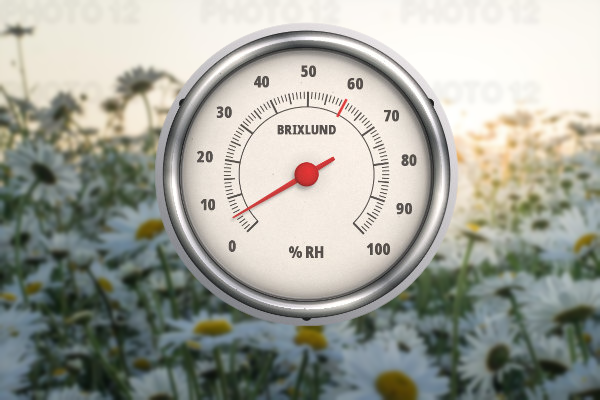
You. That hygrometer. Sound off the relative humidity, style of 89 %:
5 %
